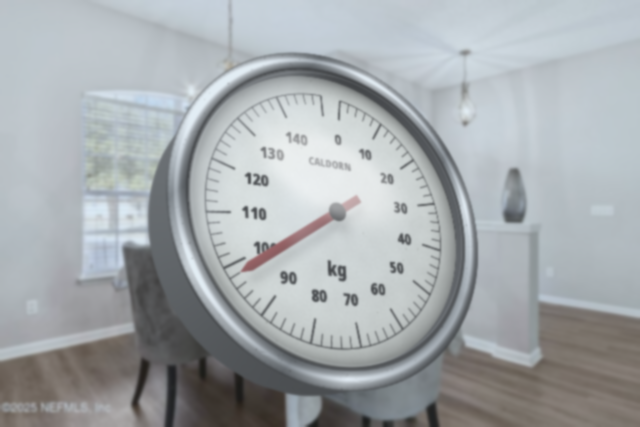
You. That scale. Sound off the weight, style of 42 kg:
98 kg
